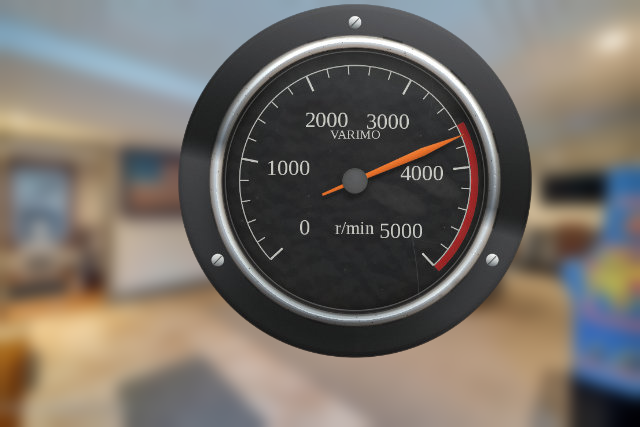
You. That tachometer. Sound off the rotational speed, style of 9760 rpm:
3700 rpm
